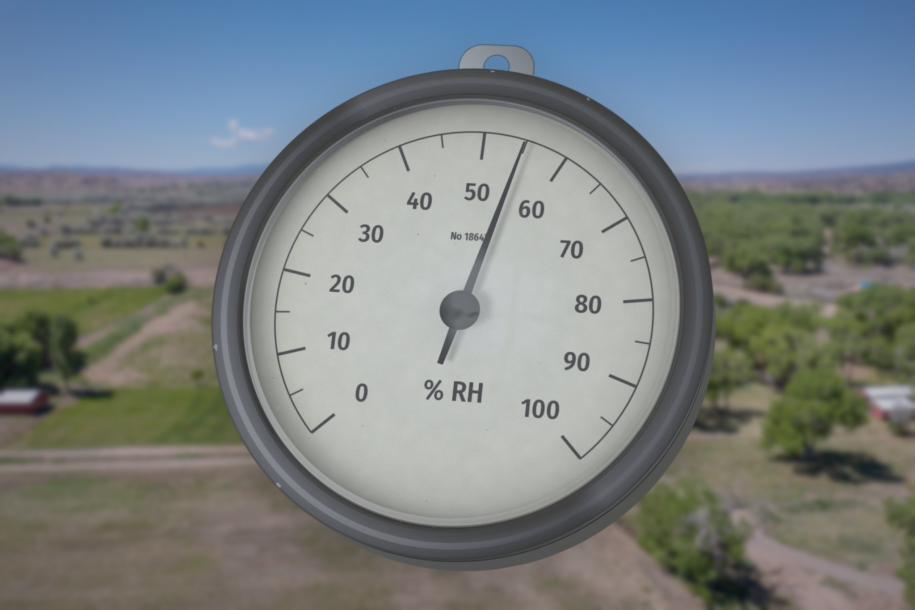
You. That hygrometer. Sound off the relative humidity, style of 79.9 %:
55 %
